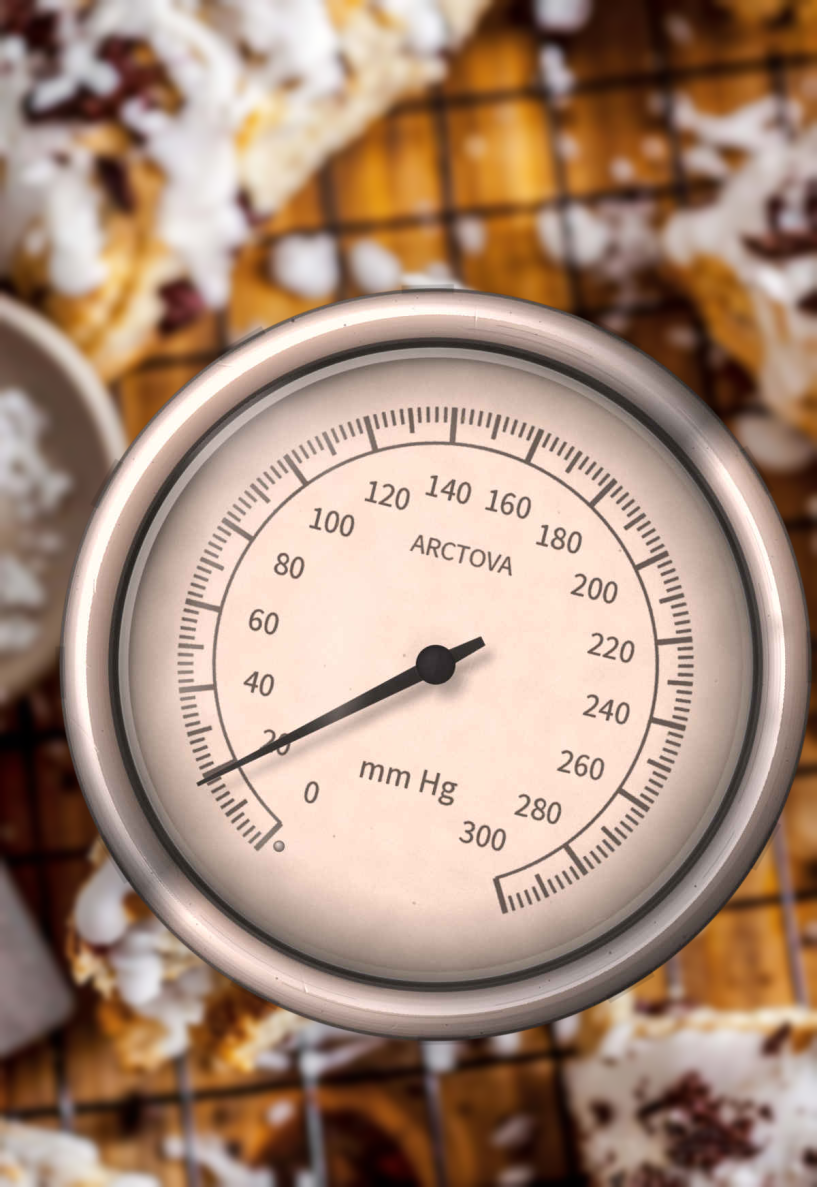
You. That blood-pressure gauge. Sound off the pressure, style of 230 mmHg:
19 mmHg
